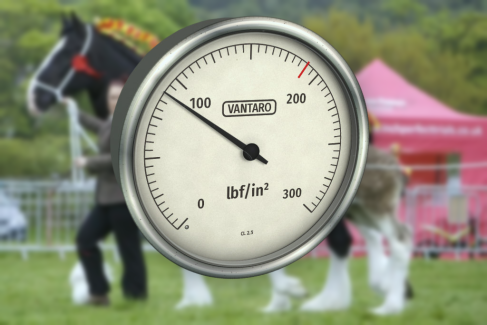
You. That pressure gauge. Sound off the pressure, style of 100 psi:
90 psi
